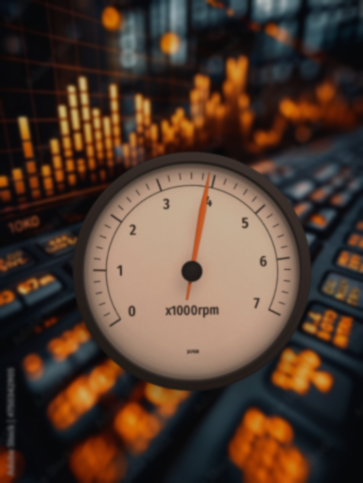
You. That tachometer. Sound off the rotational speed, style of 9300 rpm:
3900 rpm
